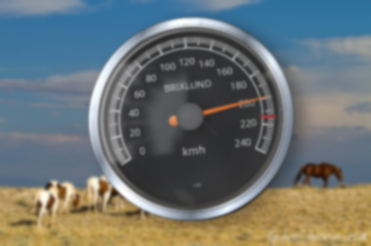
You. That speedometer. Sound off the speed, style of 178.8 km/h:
200 km/h
